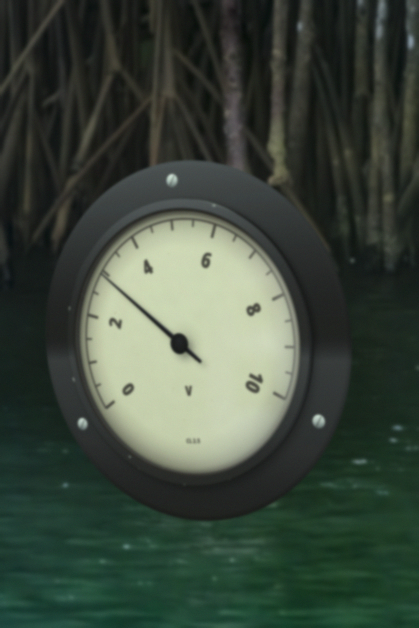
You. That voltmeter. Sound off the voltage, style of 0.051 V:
3 V
